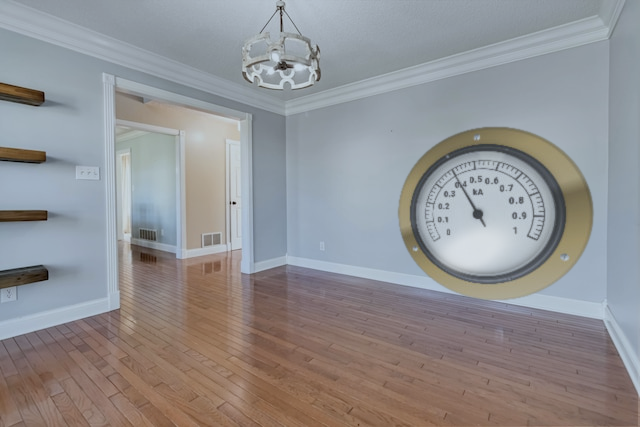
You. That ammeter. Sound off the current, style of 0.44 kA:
0.4 kA
